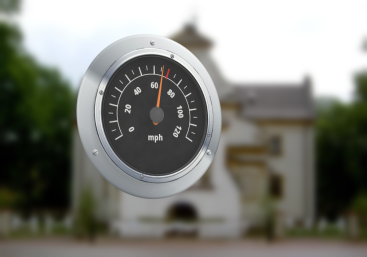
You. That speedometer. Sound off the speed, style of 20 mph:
65 mph
